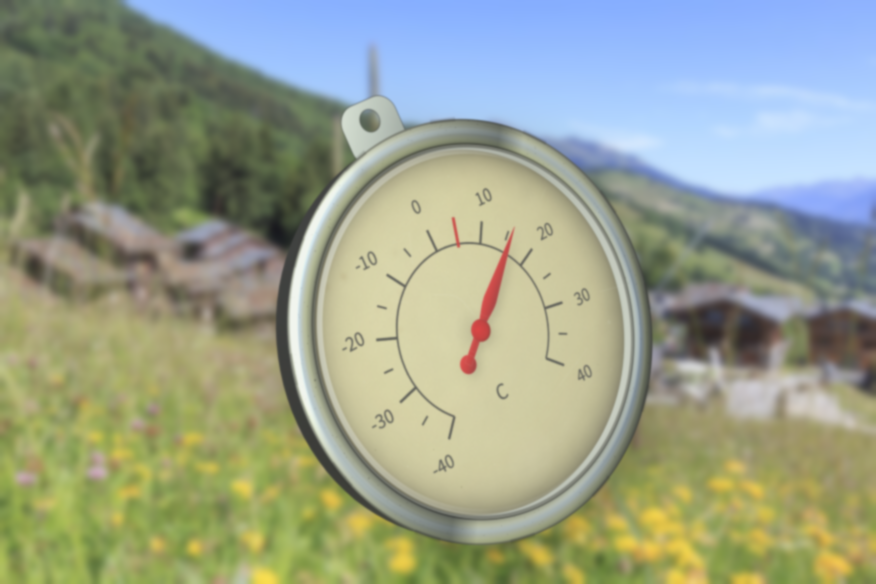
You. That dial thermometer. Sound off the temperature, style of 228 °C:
15 °C
